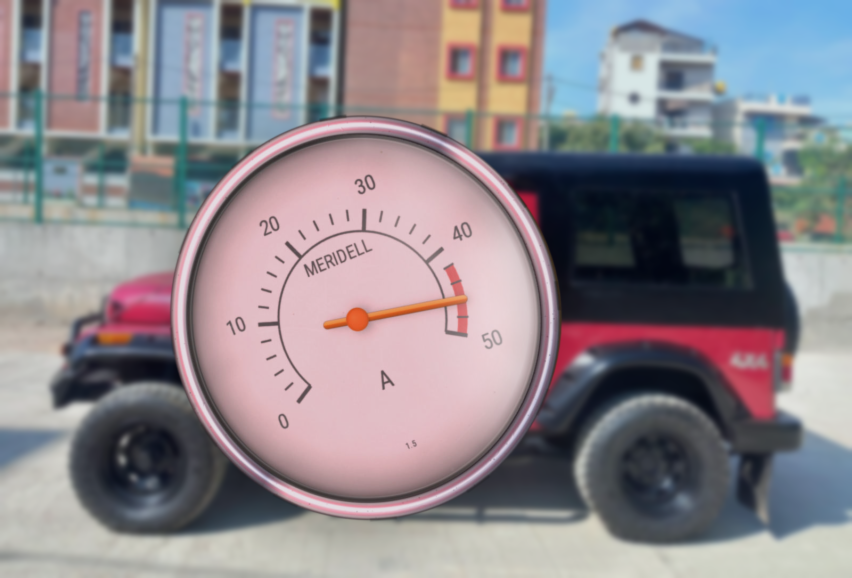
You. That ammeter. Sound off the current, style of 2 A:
46 A
